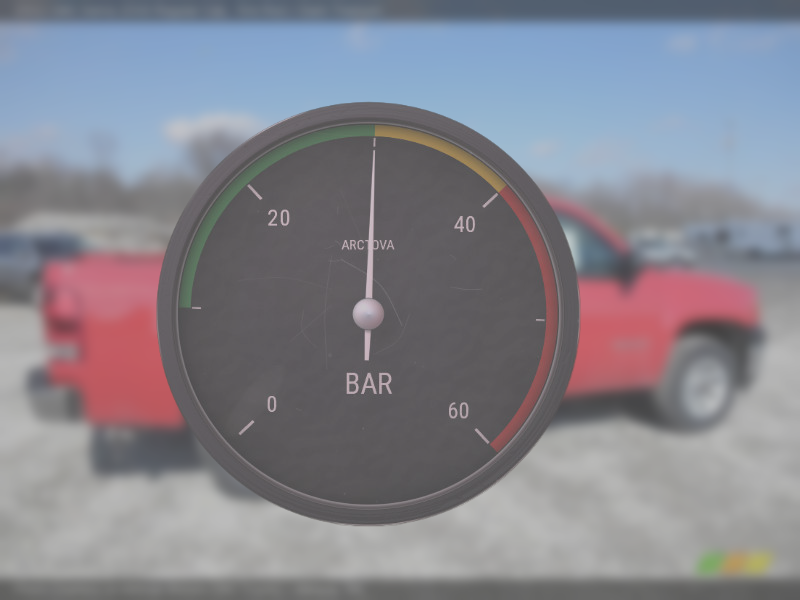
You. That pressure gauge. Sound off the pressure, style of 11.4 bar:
30 bar
